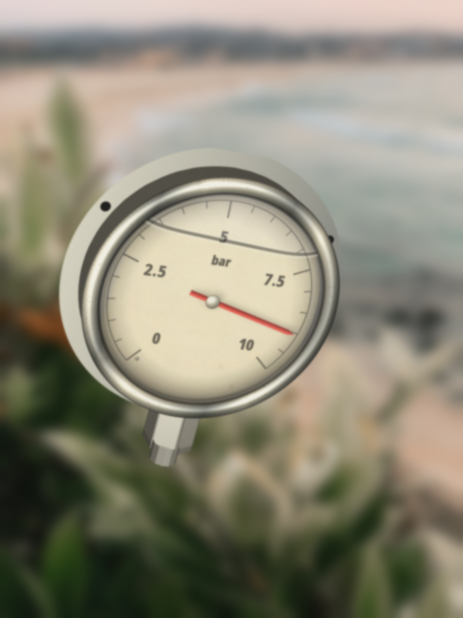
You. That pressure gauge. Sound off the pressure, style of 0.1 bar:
9 bar
